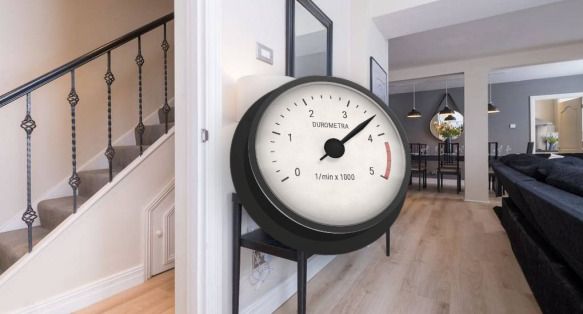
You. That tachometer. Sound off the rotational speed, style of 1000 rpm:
3600 rpm
